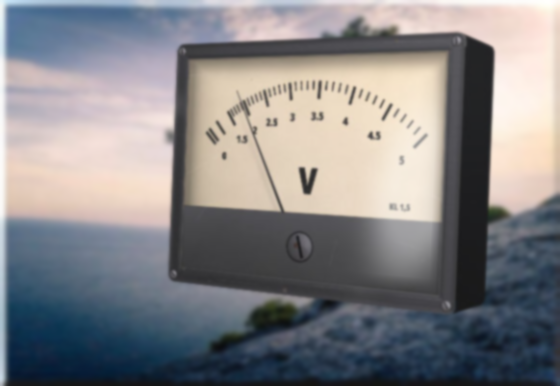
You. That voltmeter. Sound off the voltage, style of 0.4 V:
2 V
